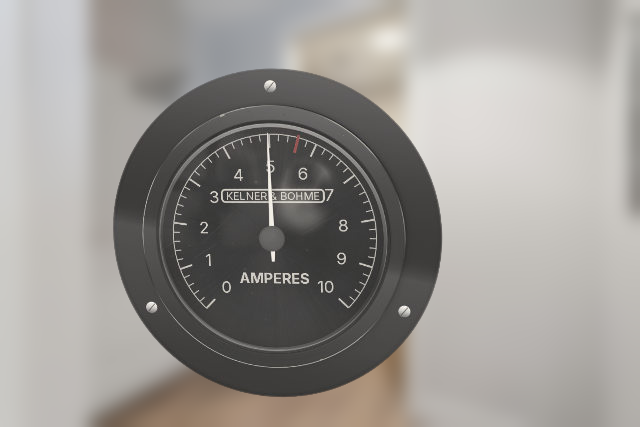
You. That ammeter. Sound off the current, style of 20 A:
5 A
